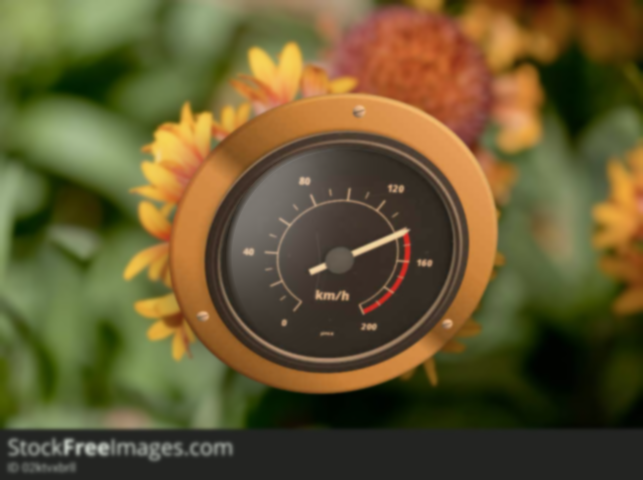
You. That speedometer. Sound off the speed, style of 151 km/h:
140 km/h
